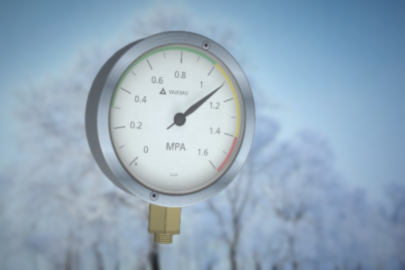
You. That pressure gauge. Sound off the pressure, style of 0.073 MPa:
1.1 MPa
